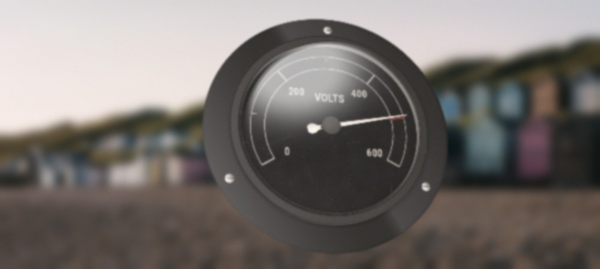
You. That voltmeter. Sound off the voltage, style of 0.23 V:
500 V
